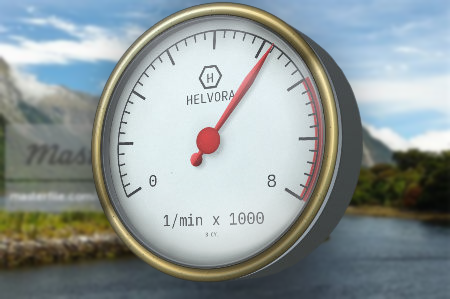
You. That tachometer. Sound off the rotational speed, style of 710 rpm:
5200 rpm
